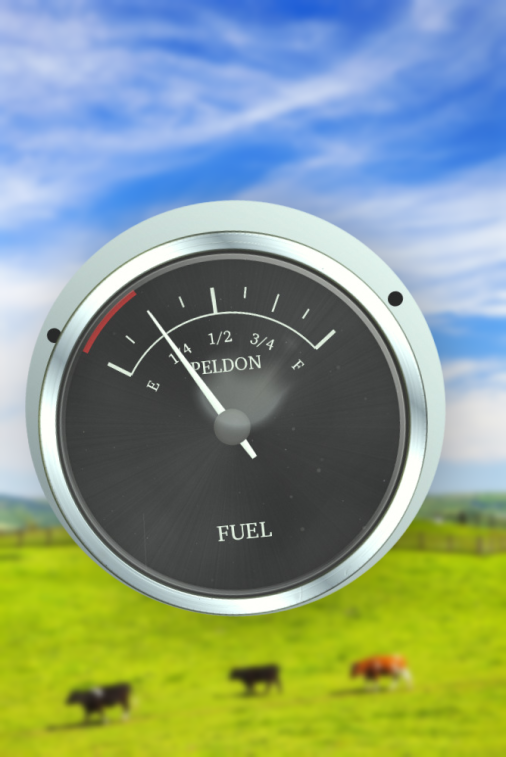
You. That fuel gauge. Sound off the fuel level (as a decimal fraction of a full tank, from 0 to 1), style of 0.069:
0.25
